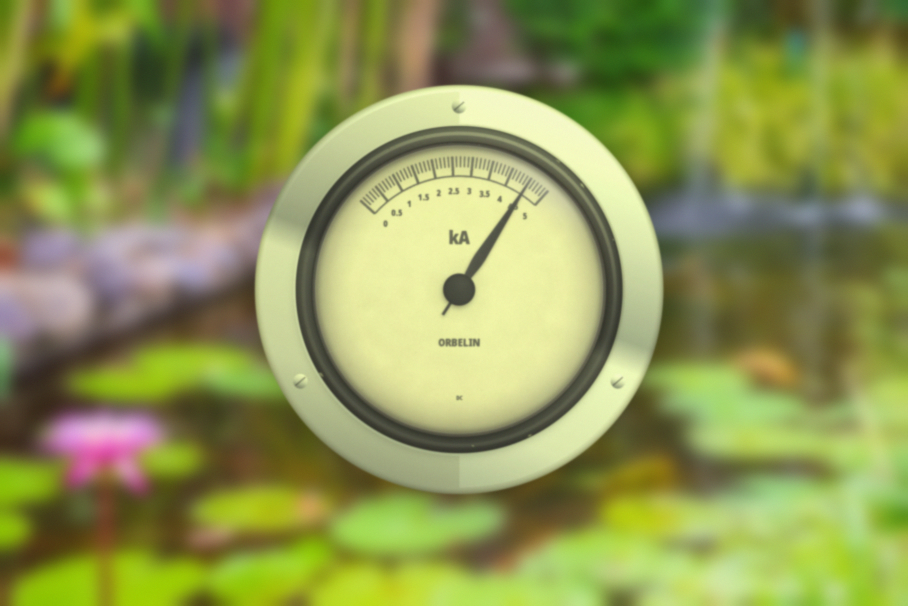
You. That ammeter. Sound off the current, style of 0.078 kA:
4.5 kA
